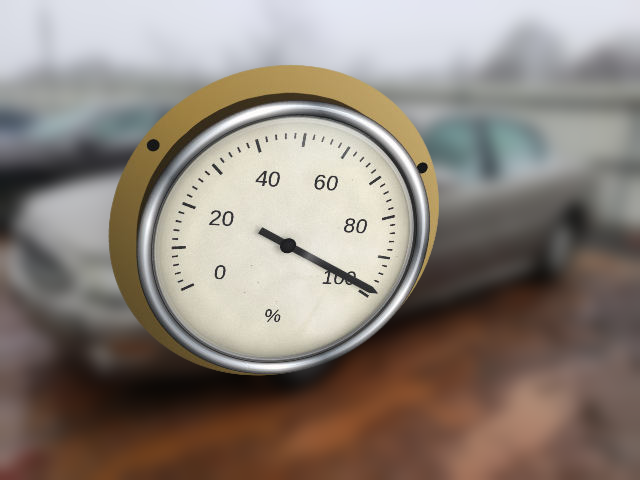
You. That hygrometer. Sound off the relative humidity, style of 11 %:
98 %
